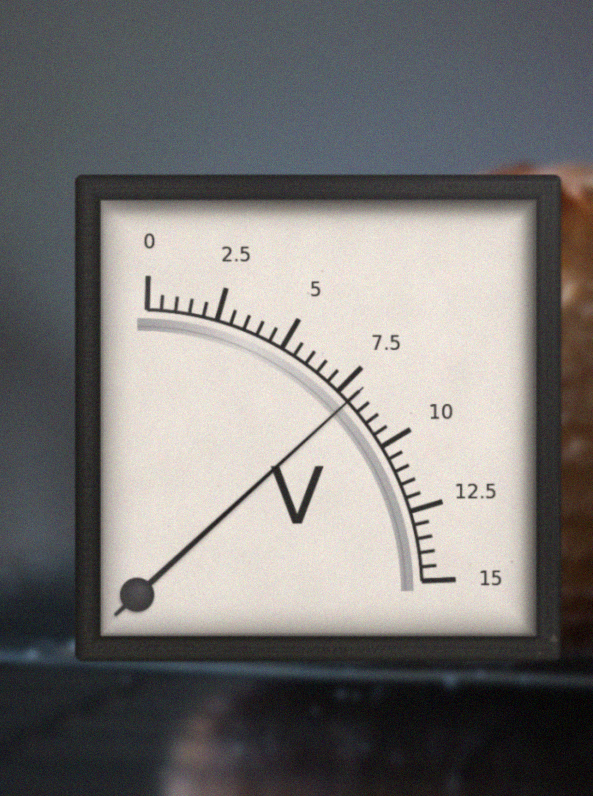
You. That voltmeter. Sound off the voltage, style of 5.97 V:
8 V
